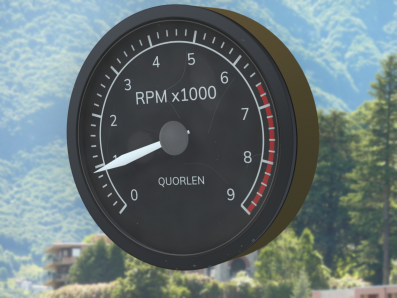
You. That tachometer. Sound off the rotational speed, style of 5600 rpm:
900 rpm
